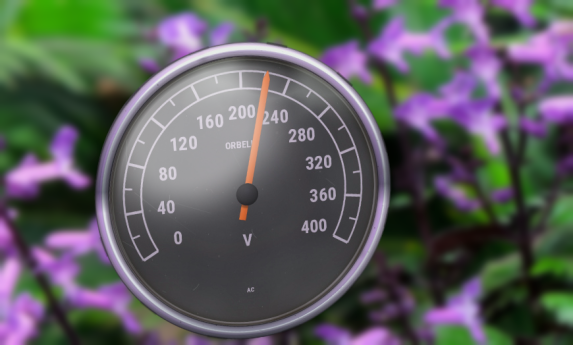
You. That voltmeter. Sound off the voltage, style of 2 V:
220 V
